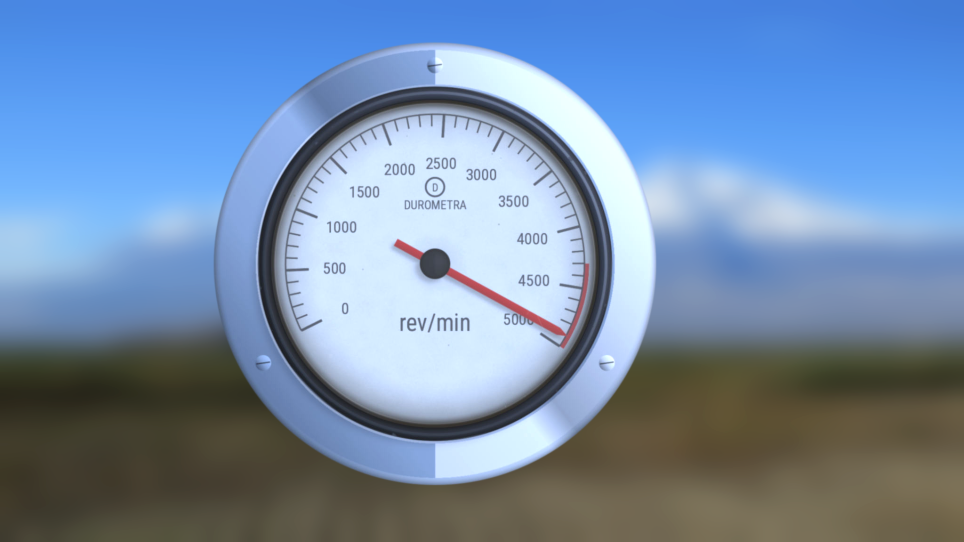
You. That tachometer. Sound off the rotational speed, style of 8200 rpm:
4900 rpm
